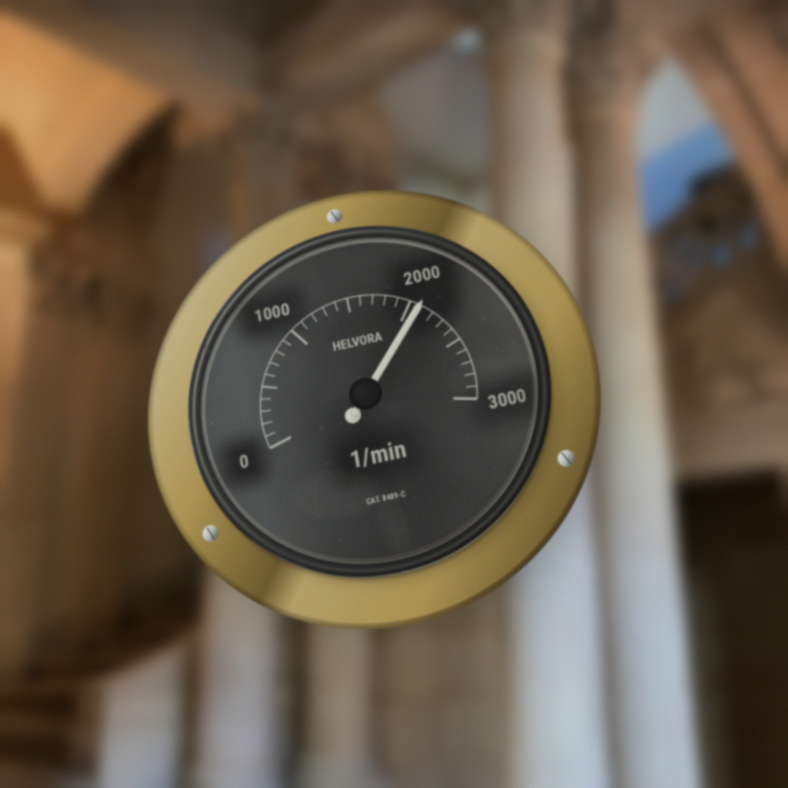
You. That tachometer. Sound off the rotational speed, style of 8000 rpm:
2100 rpm
